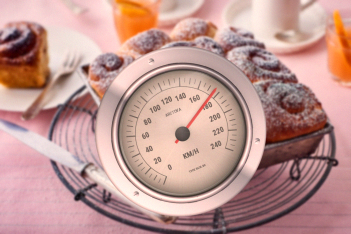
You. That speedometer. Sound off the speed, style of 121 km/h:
175 km/h
